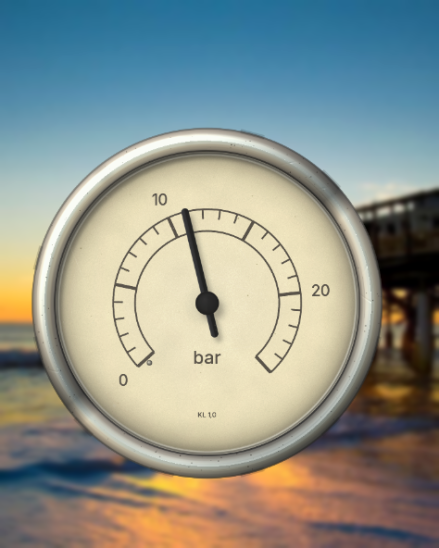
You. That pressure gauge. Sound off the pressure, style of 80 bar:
11 bar
